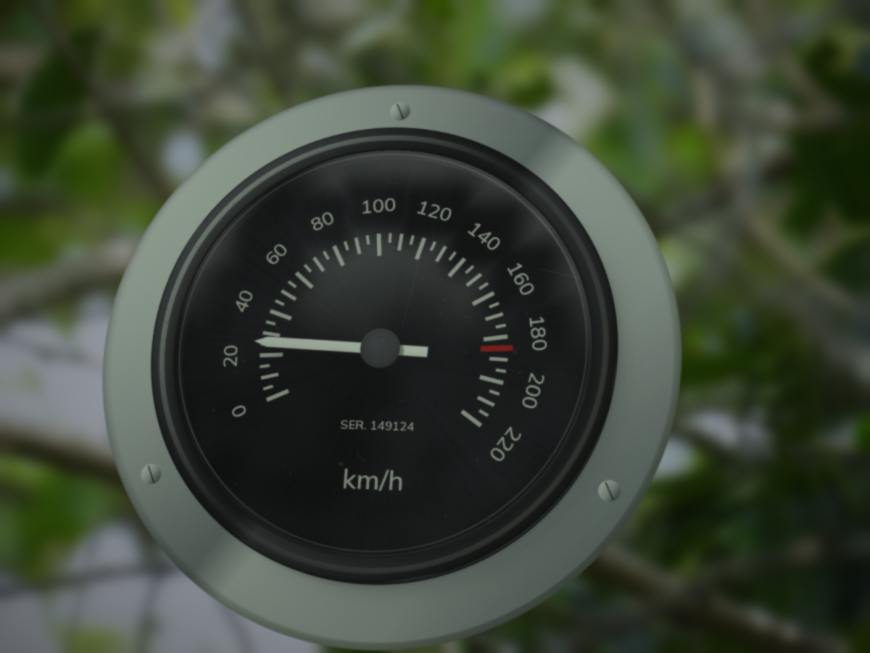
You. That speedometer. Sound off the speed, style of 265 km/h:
25 km/h
